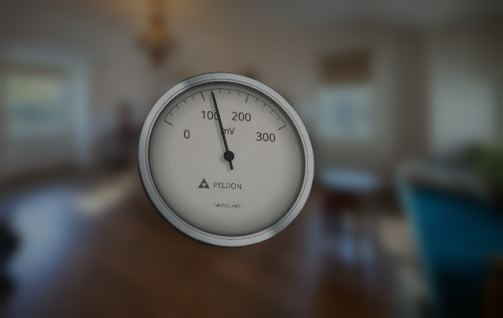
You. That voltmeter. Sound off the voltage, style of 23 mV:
120 mV
